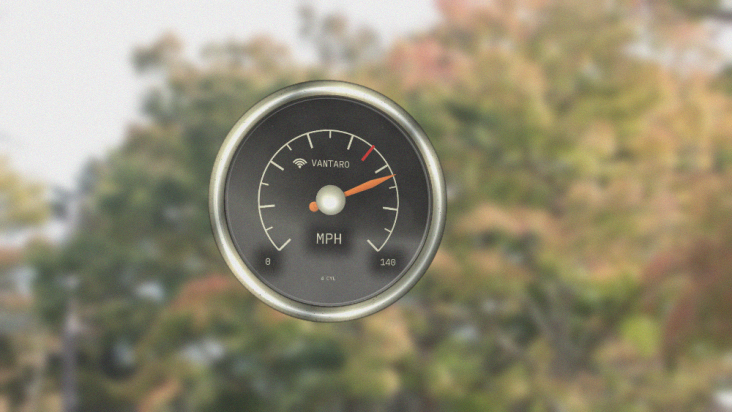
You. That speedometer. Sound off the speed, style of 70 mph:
105 mph
